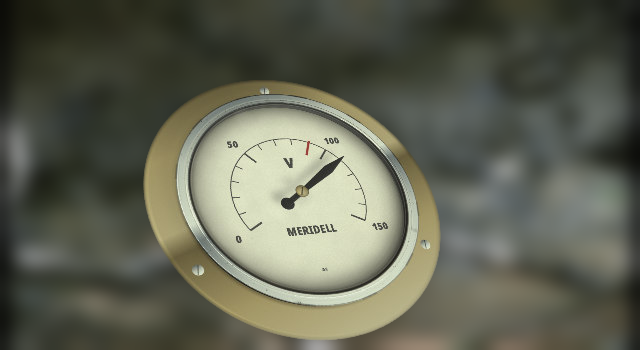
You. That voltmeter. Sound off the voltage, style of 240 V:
110 V
